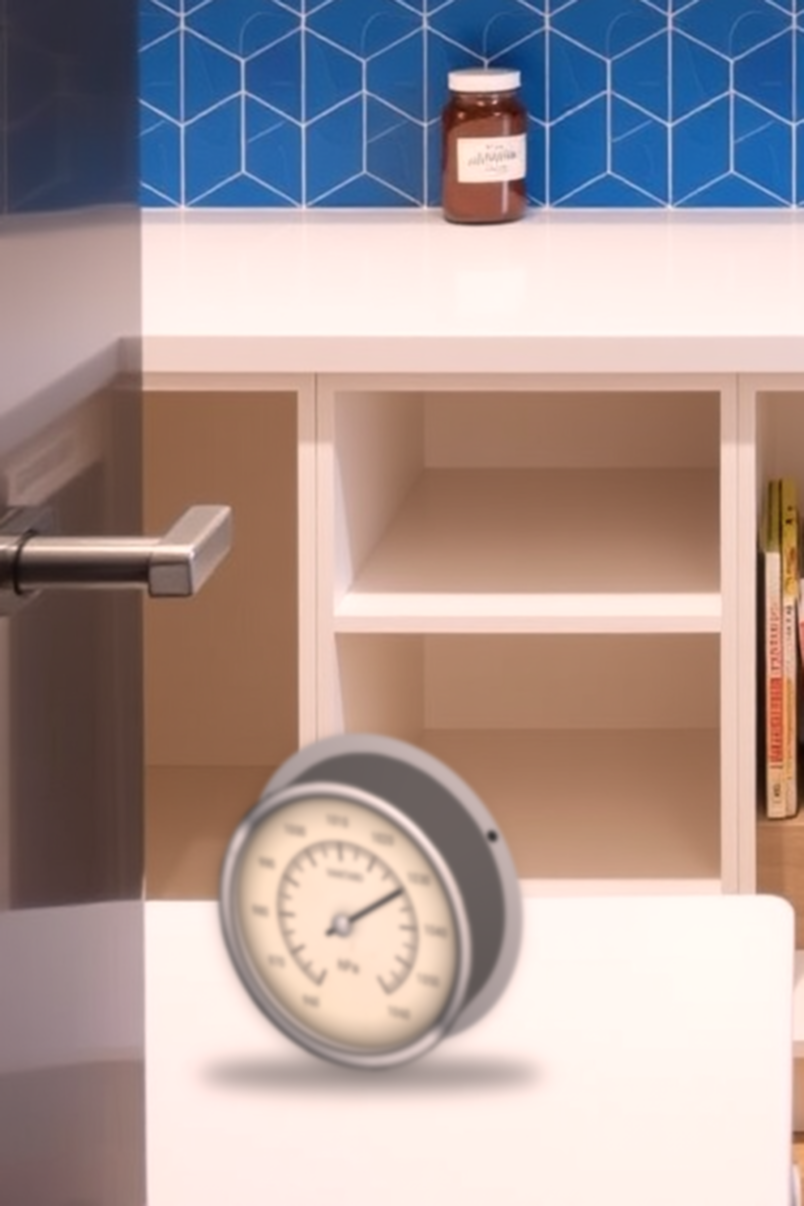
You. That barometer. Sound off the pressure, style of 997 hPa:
1030 hPa
